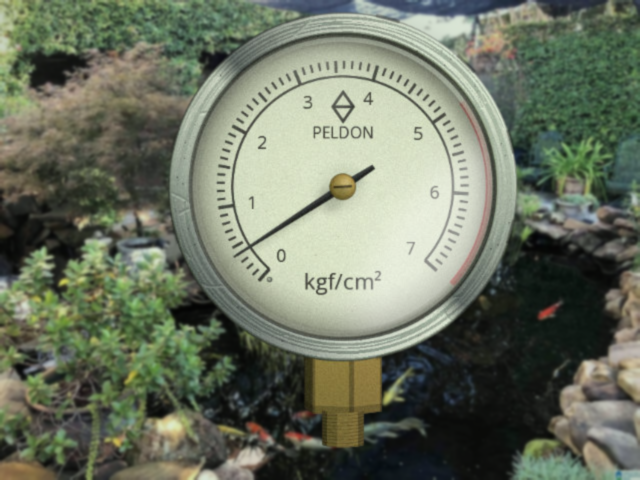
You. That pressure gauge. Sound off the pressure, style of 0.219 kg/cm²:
0.4 kg/cm²
